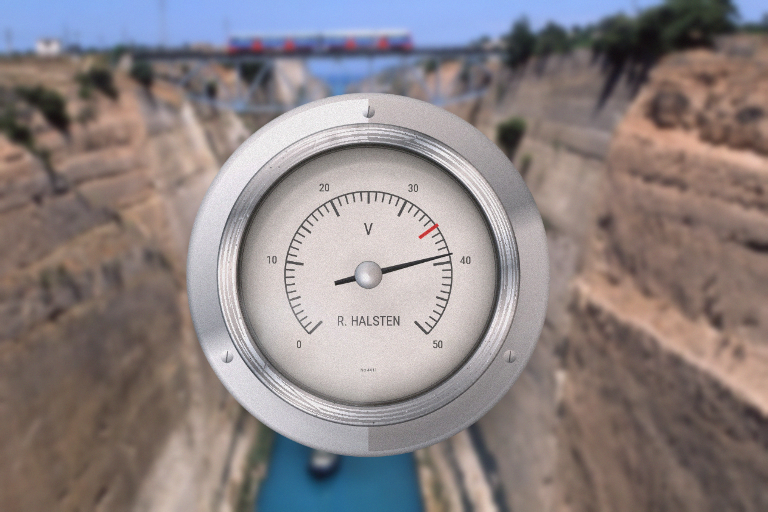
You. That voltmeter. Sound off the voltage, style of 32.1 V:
39 V
